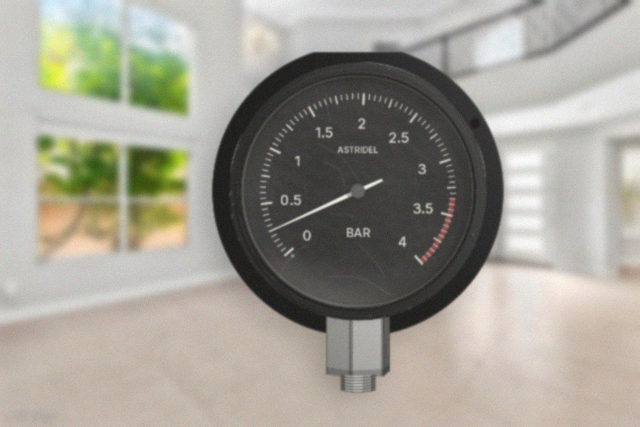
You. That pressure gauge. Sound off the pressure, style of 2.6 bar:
0.25 bar
